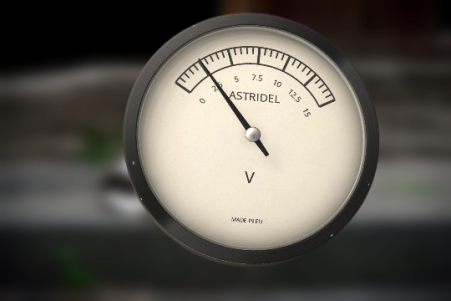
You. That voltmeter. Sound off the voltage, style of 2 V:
2.5 V
